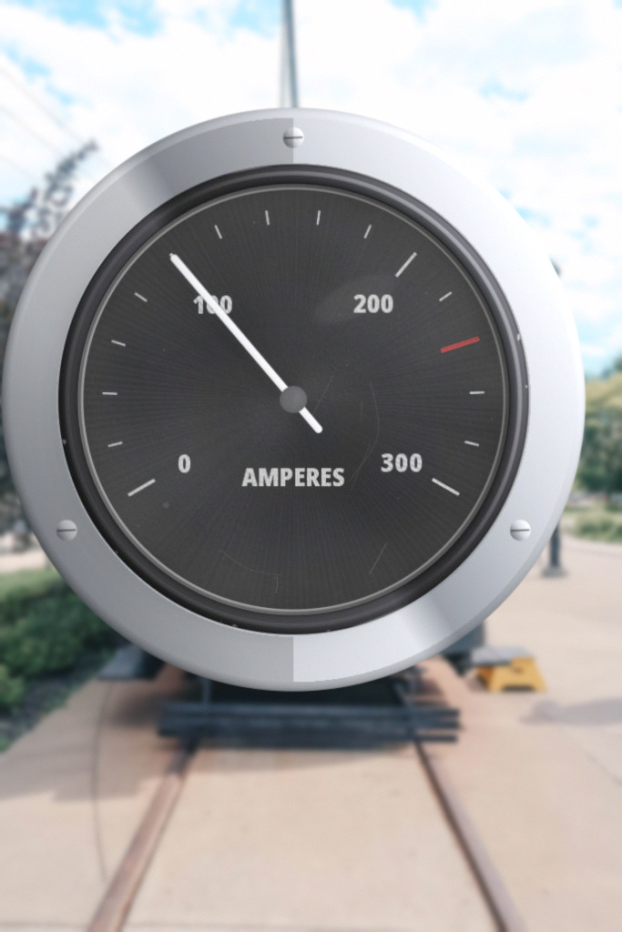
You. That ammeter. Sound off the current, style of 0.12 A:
100 A
